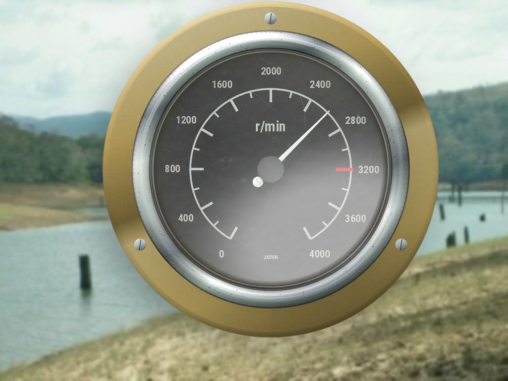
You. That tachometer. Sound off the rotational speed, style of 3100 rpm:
2600 rpm
